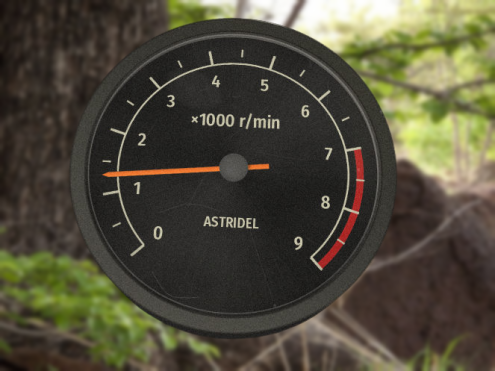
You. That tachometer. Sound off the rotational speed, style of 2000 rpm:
1250 rpm
